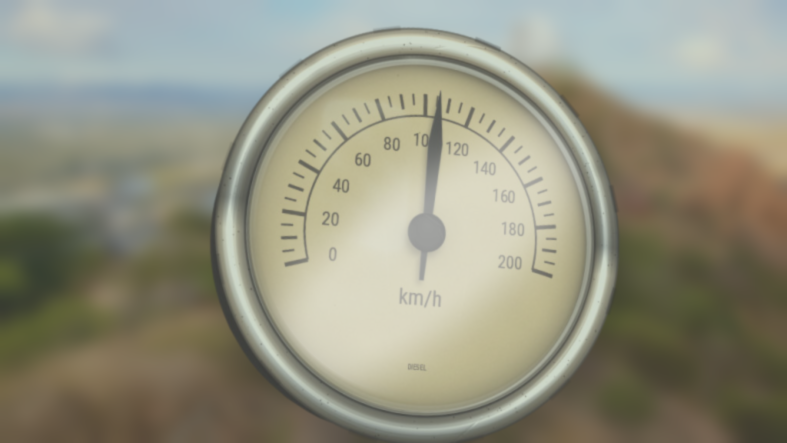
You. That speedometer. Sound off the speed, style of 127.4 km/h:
105 km/h
